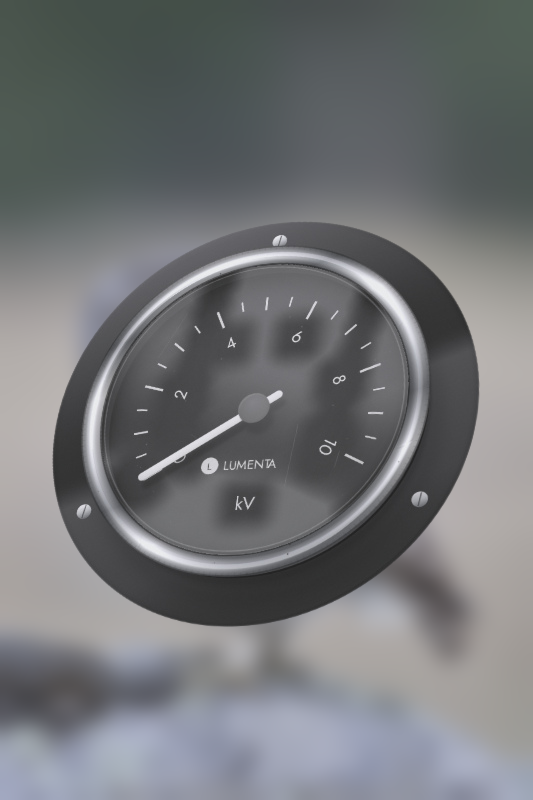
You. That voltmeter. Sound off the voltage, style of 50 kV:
0 kV
